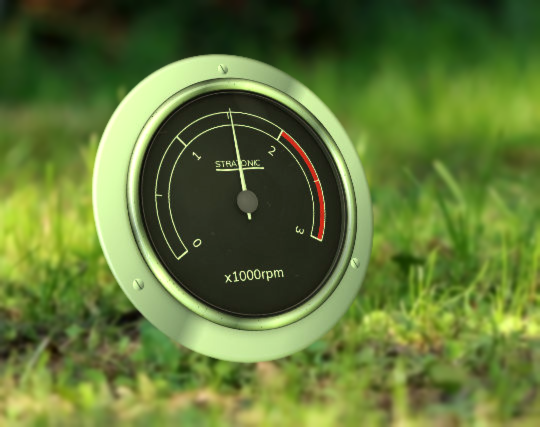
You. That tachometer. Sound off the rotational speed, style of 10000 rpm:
1500 rpm
